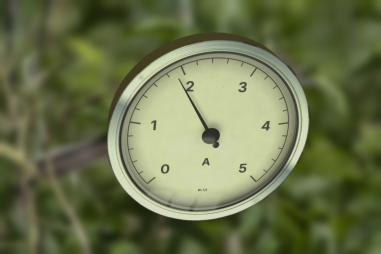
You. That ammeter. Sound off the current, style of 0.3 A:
1.9 A
